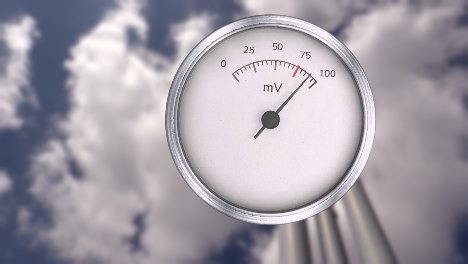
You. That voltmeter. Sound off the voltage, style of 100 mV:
90 mV
